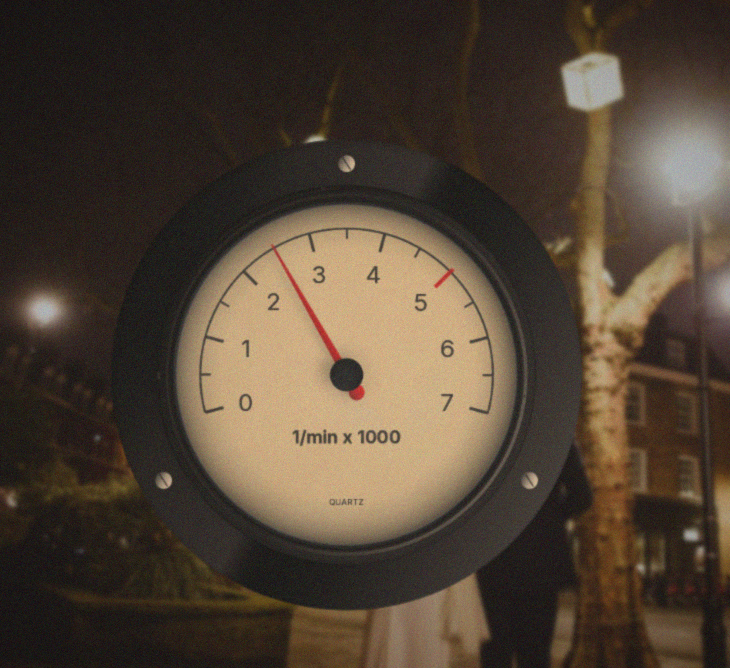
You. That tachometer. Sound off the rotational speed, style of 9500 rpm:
2500 rpm
